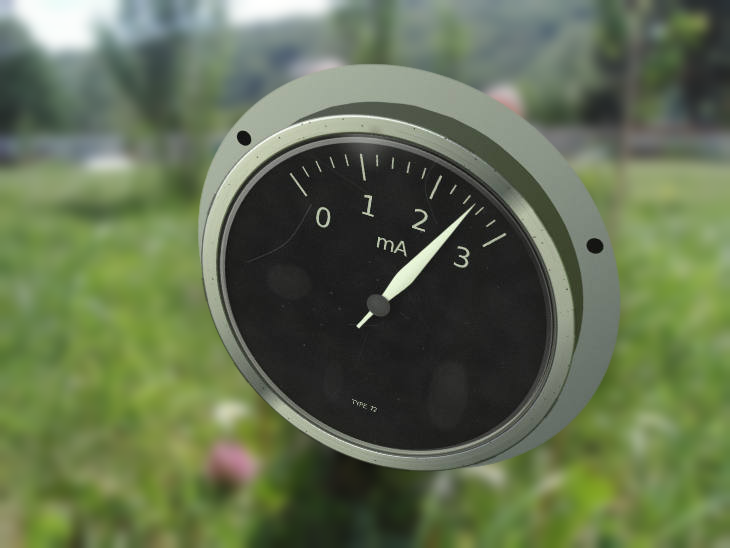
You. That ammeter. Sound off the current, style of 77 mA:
2.5 mA
